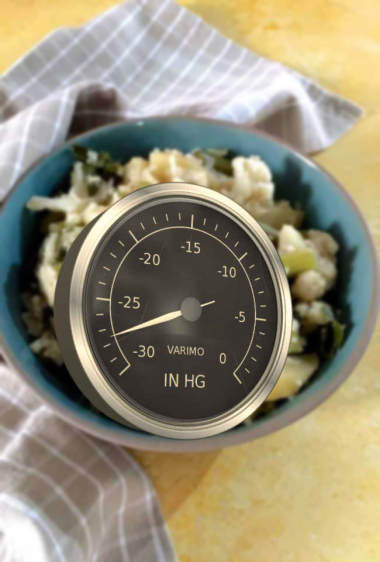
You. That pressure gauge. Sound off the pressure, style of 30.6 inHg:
-27.5 inHg
